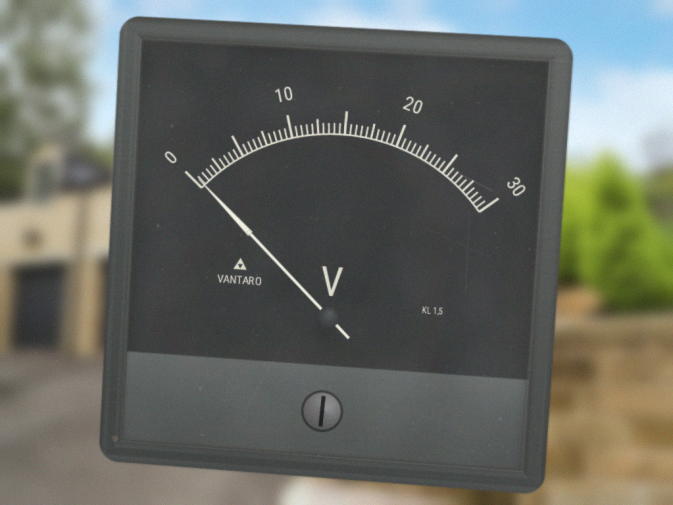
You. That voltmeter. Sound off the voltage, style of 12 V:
0.5 V
